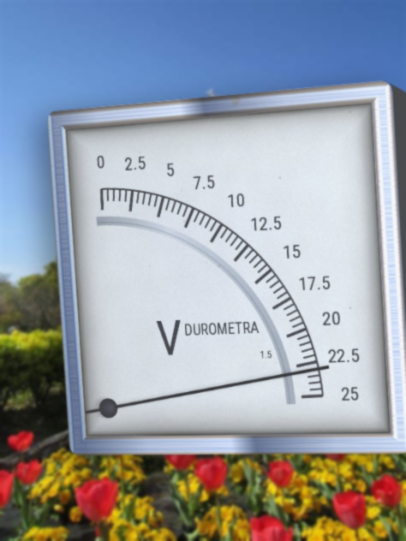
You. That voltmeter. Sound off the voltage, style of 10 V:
23 V
